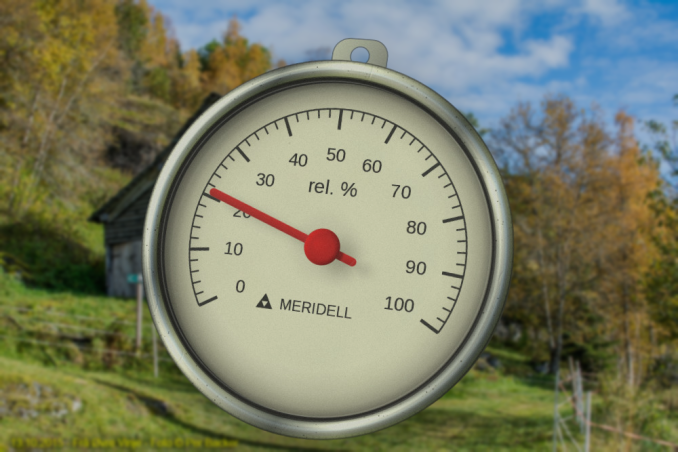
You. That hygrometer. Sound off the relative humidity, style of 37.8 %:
21 %
